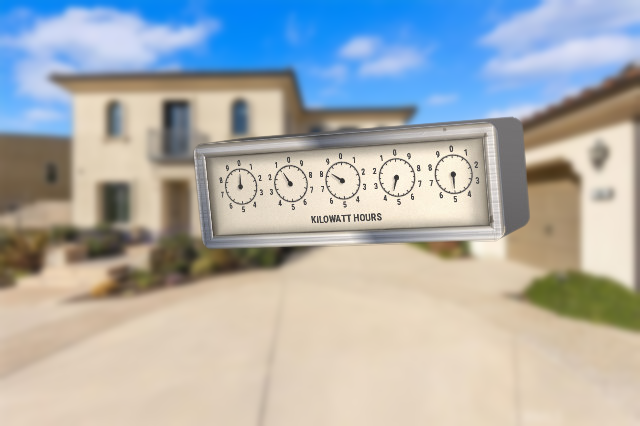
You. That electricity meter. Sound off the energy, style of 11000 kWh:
845 kWh
